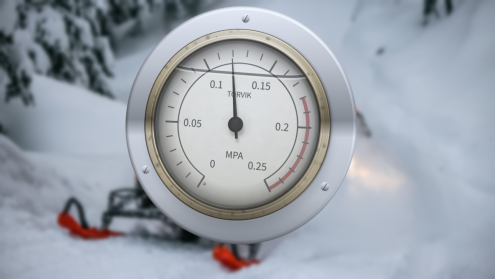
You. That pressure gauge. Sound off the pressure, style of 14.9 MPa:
0.12 MPa
